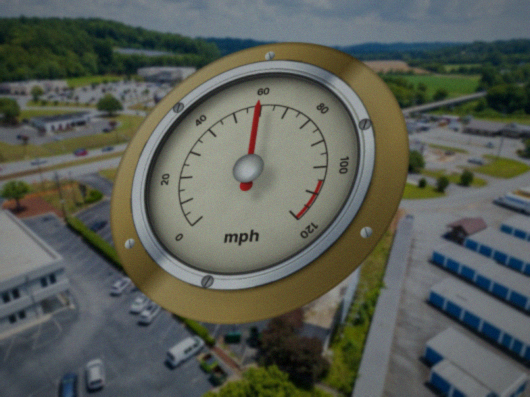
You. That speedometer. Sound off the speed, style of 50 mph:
60 mph
